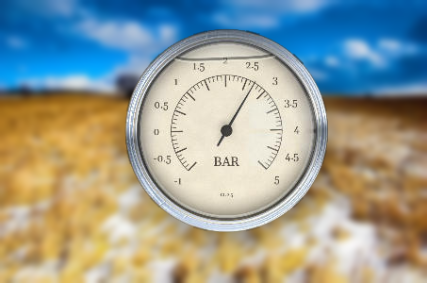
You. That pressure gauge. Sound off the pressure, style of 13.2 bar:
2.7 bar
